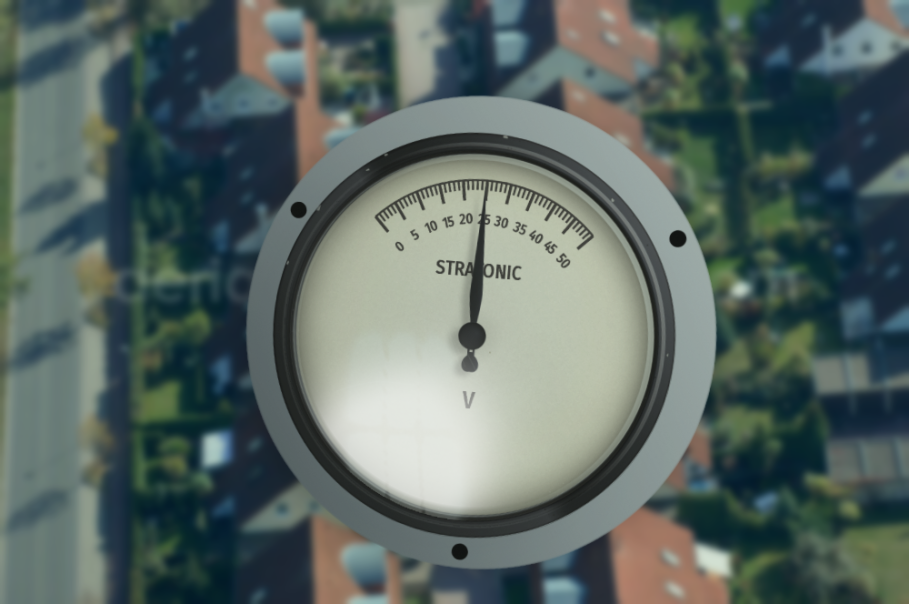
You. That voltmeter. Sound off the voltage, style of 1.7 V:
25 V
